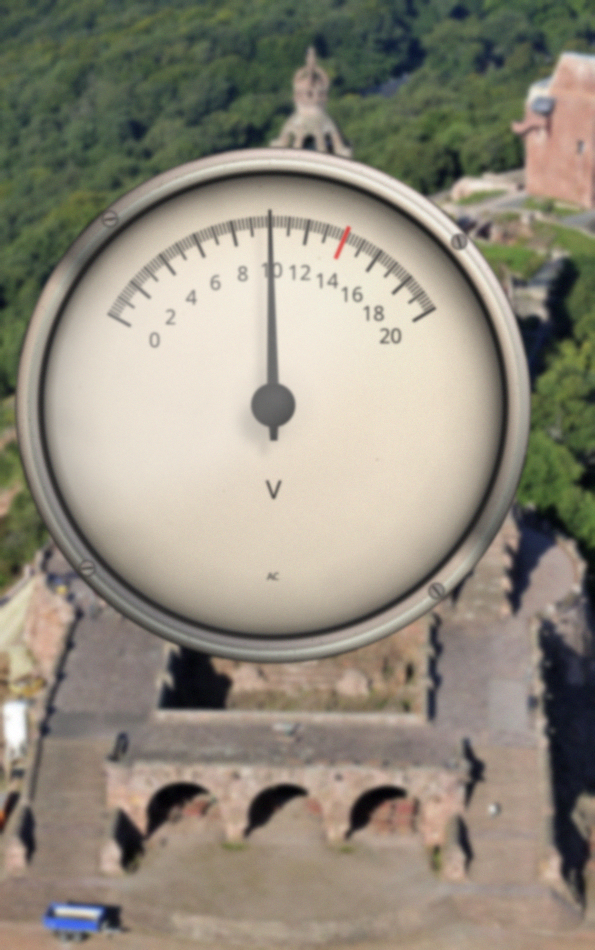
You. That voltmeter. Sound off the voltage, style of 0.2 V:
10 V
